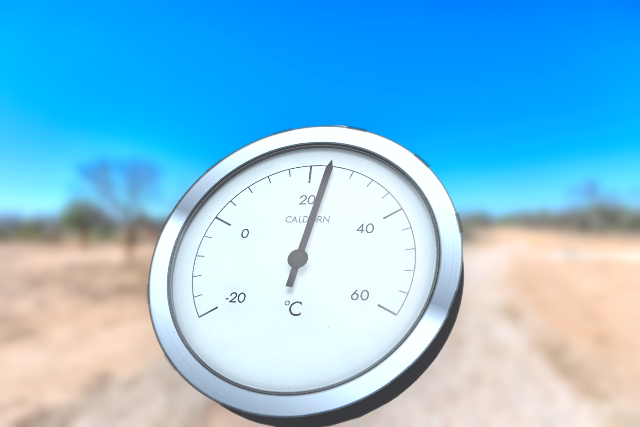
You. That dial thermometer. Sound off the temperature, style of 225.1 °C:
24 °C
